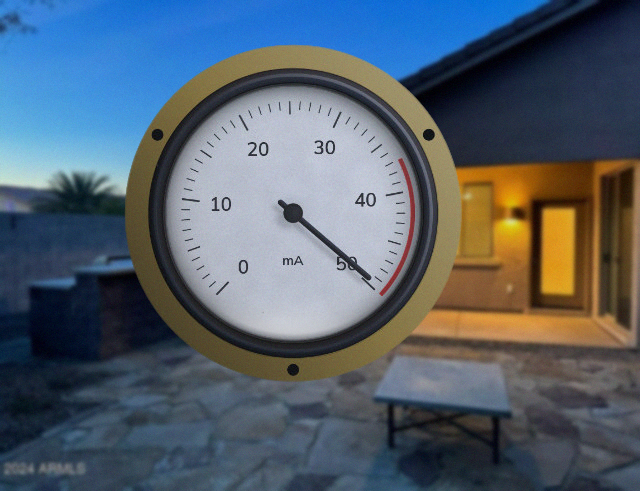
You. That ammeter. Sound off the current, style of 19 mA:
49.5 mA
